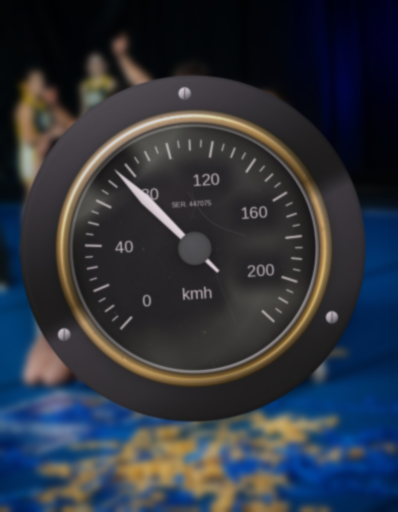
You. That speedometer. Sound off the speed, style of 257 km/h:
75 km/h
